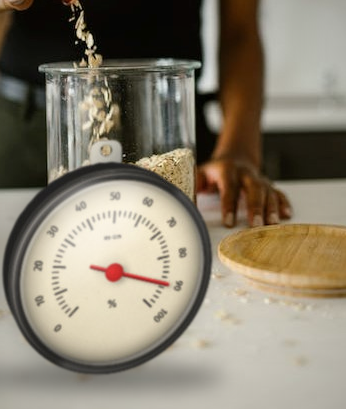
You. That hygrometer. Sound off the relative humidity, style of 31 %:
90 %
